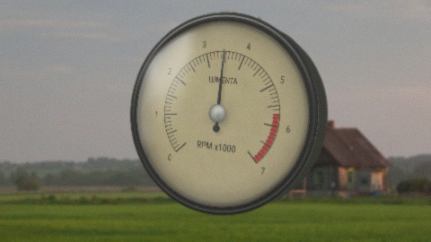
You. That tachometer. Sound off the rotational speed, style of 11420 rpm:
3500 rpm
